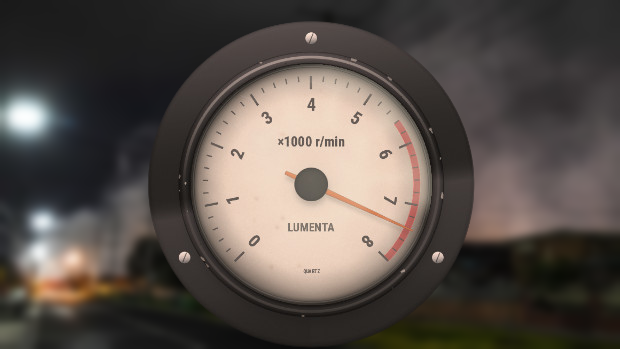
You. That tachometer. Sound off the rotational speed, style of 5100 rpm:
7400 rpm
